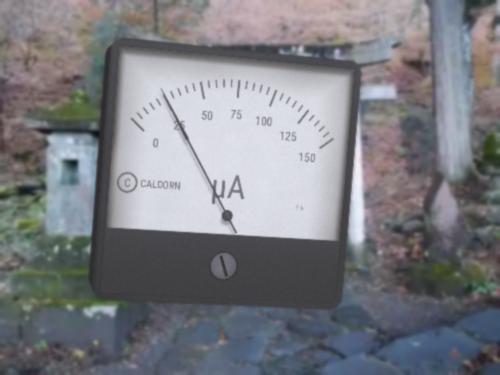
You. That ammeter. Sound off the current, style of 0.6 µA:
25 µA
